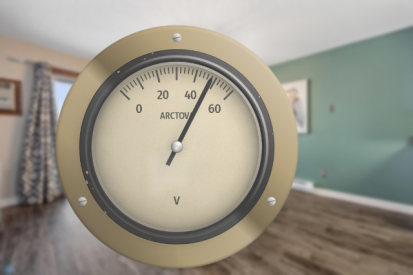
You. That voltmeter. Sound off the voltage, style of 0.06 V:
48 V
